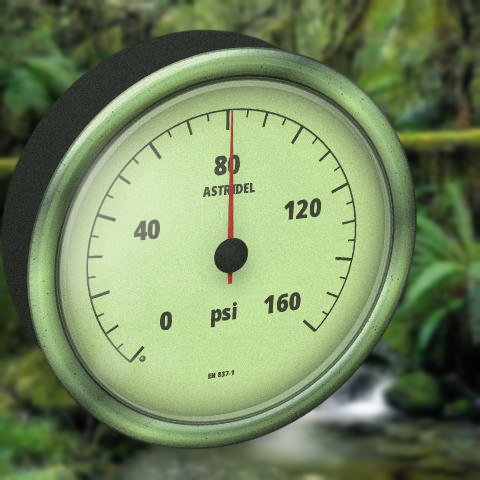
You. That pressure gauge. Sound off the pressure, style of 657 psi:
80 psi
